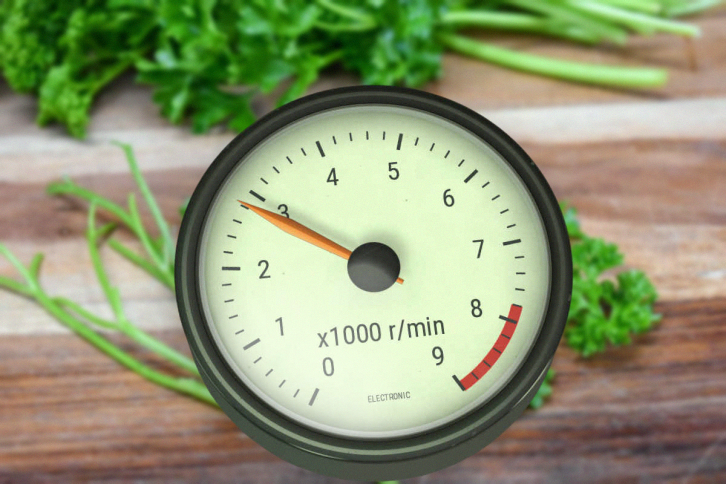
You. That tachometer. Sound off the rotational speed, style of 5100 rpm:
2800 rpm
